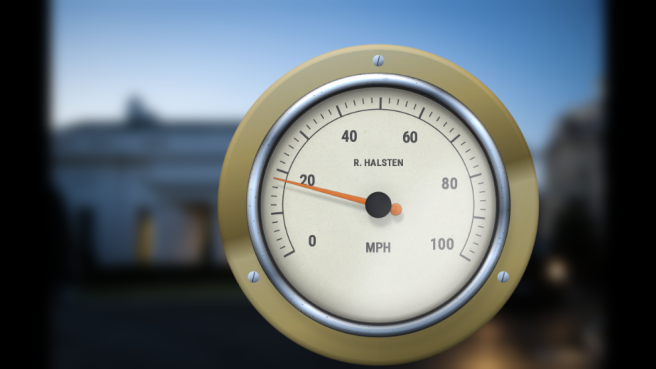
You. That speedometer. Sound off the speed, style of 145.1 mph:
18 mph
